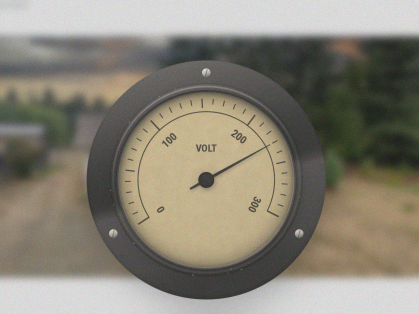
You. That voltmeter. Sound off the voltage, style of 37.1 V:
230 V
